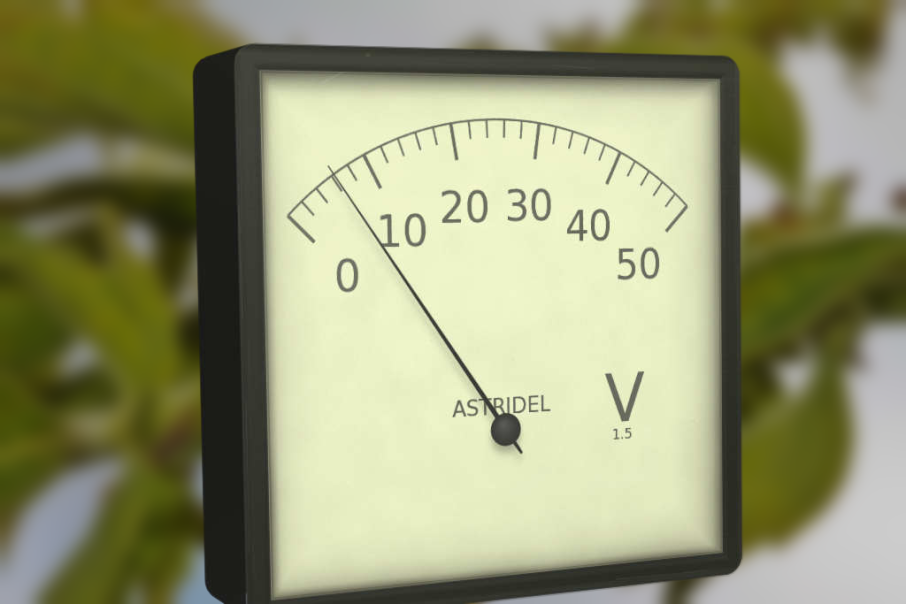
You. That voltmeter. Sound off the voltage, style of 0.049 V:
6 V
